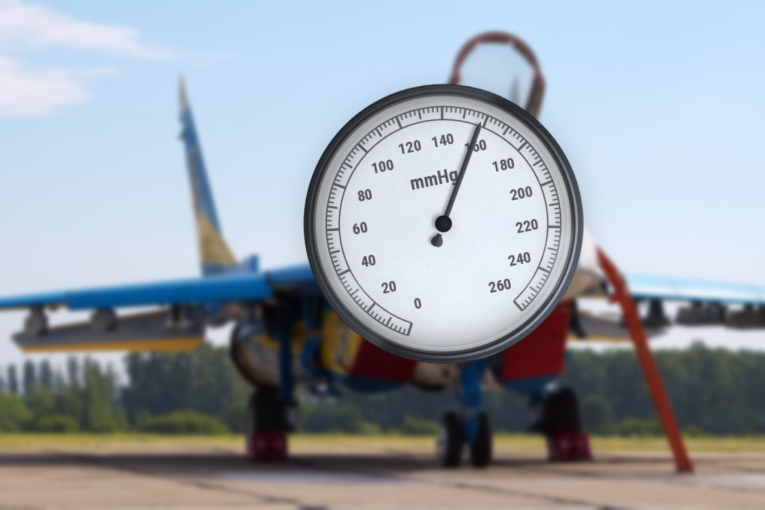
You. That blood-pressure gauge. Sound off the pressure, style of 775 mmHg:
158 mmHg
